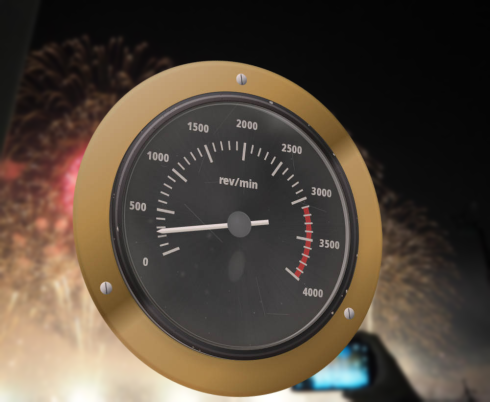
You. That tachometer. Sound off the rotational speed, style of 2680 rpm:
250 rpm
